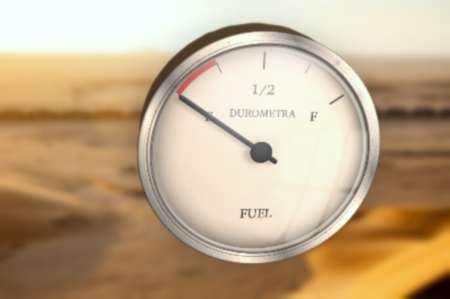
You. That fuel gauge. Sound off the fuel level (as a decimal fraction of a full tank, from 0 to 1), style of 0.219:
0
